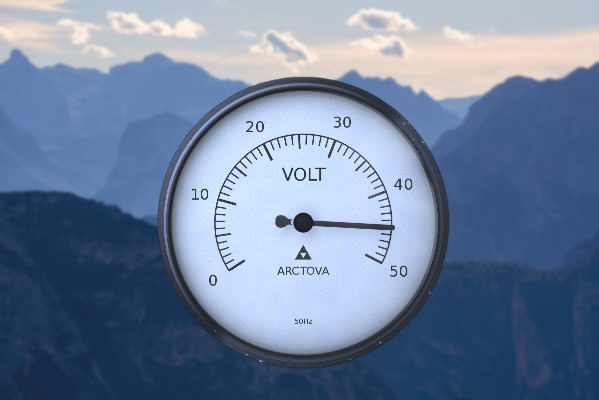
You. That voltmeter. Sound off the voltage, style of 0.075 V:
45 V
